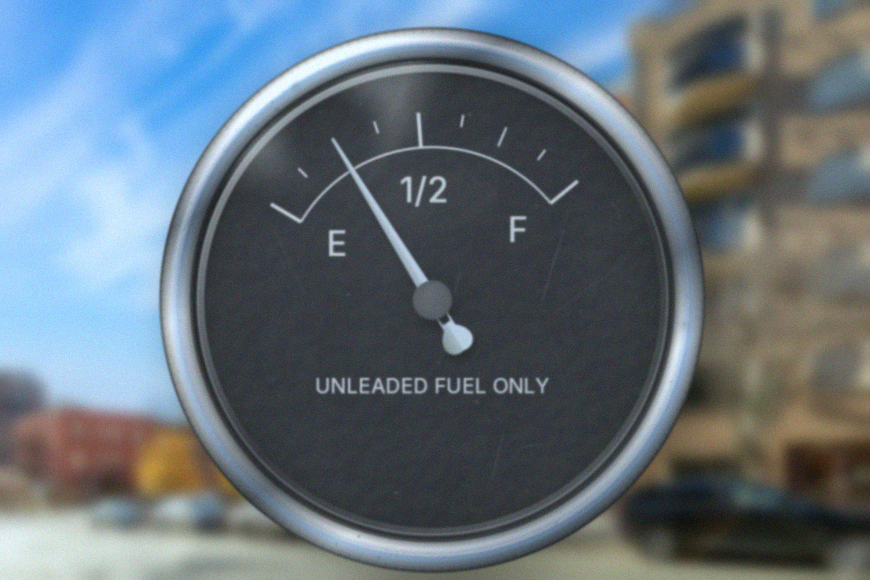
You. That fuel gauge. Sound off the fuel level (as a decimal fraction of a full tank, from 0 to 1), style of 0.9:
0.25
